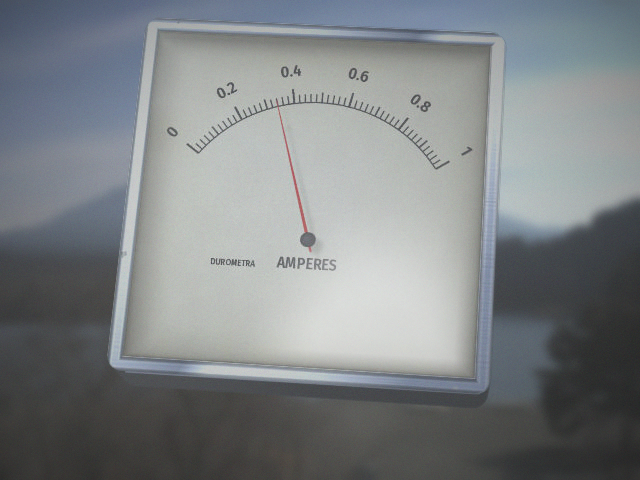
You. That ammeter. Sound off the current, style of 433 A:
0.34 A
